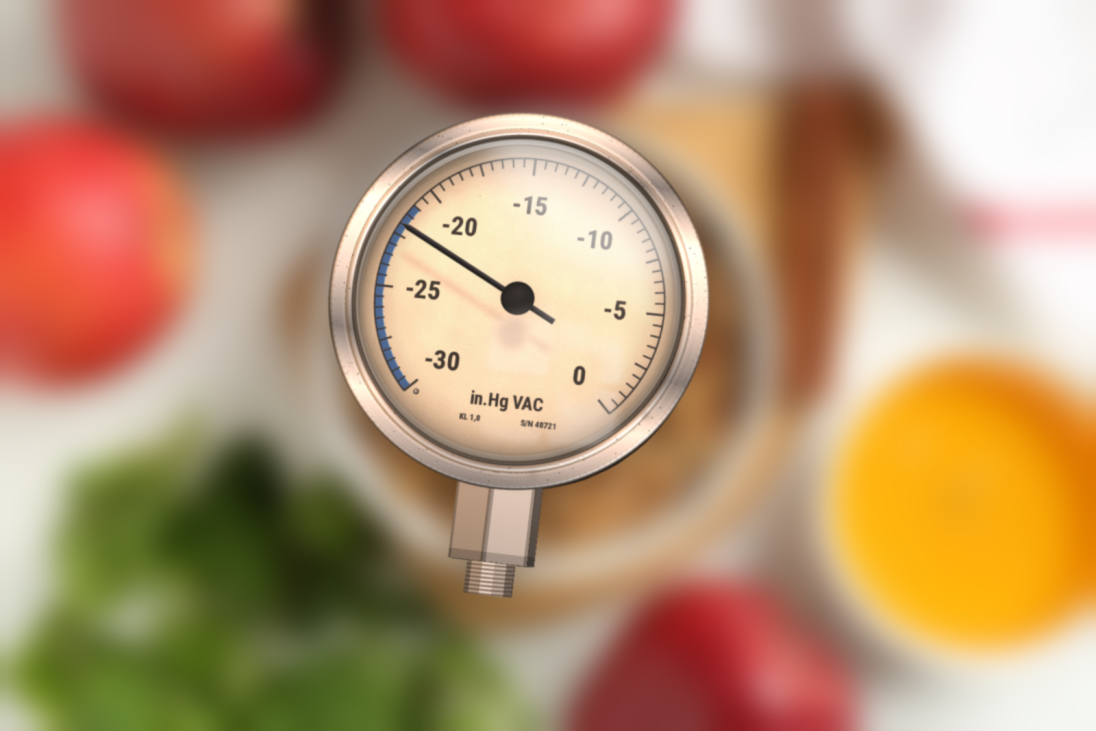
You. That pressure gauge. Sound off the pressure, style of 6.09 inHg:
-22 inHg
